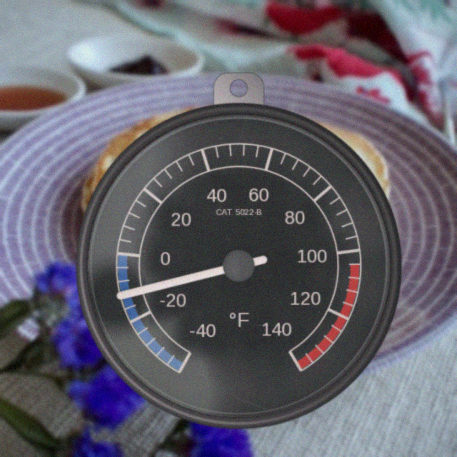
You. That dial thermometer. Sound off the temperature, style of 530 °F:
-12 °F
